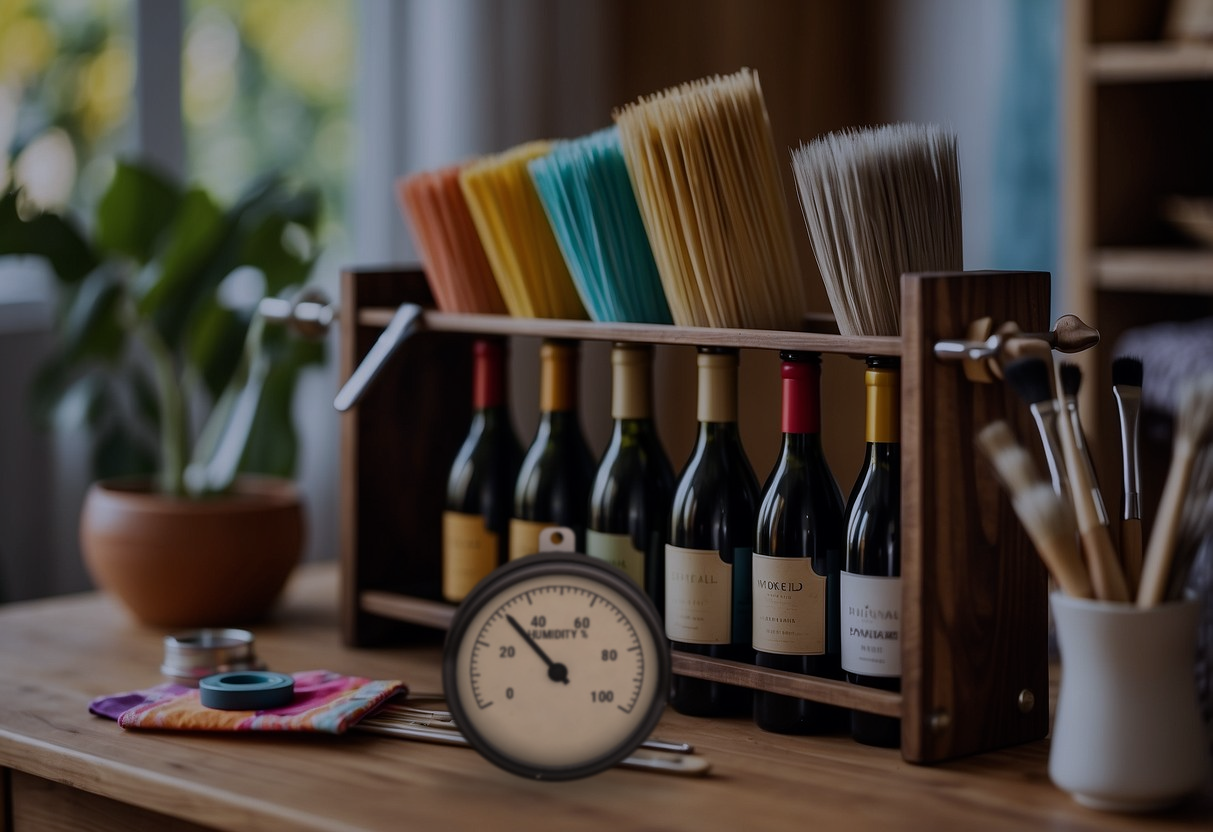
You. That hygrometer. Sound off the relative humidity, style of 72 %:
32 %
